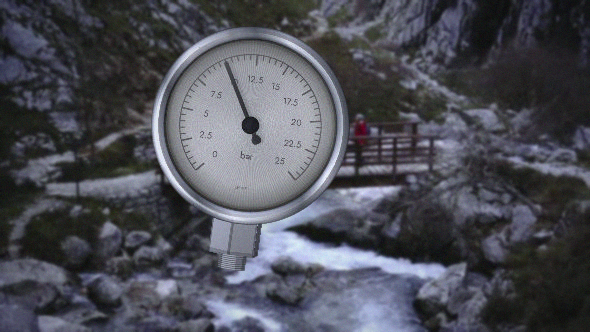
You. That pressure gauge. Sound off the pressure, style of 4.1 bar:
10 bar
